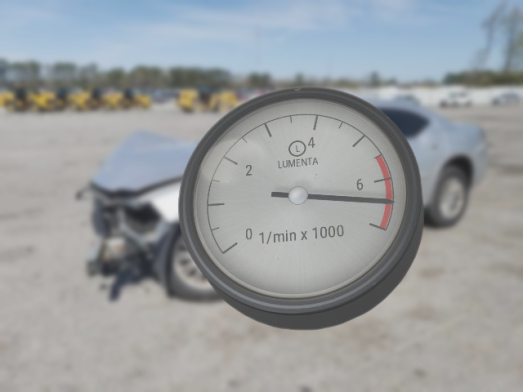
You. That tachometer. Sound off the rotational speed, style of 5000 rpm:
6500 rpm
